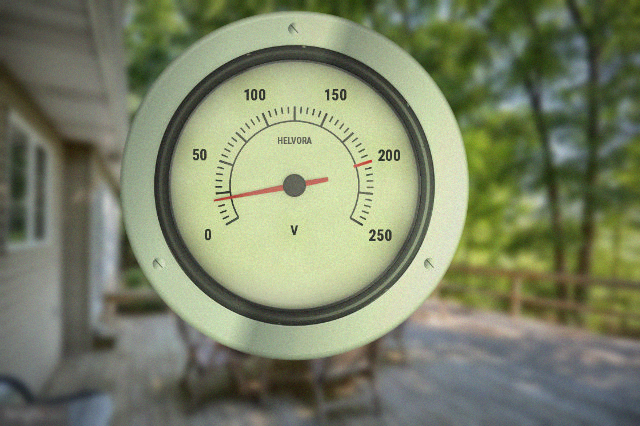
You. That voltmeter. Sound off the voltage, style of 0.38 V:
20 V
